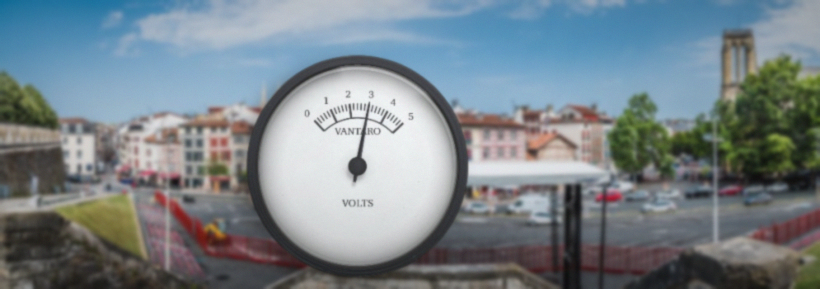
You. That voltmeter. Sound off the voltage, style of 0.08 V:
3 V
